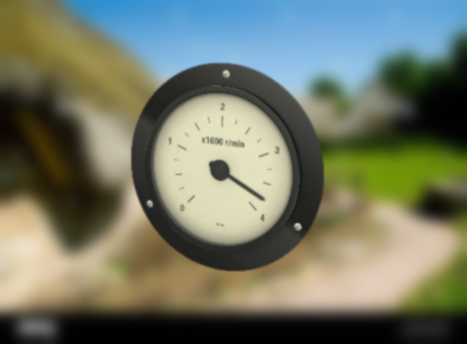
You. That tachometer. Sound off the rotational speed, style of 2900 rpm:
3750 rpm
